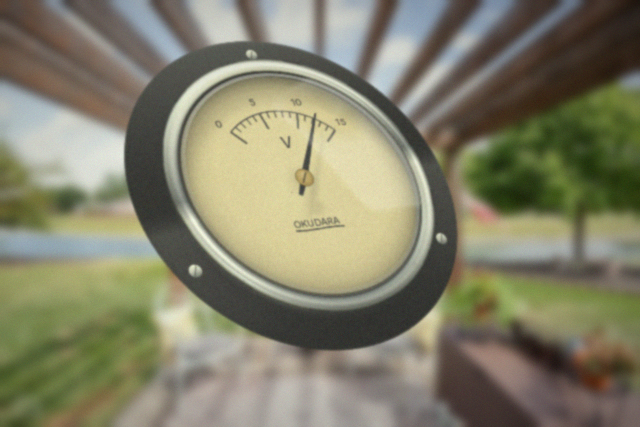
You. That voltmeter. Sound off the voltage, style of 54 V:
12 V
